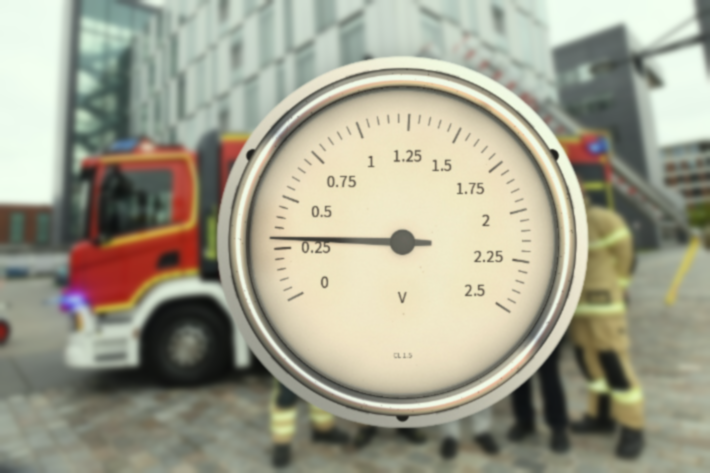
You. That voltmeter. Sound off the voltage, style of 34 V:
0.3 V
